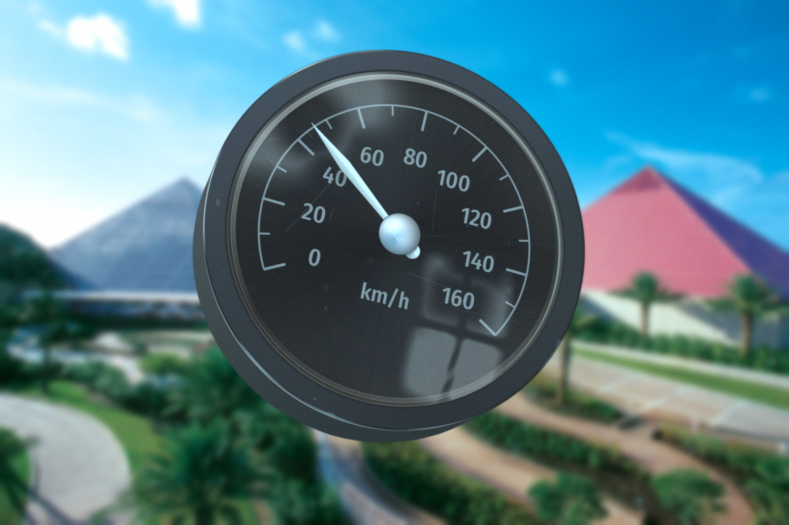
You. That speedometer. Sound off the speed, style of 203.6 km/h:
45 km/h
